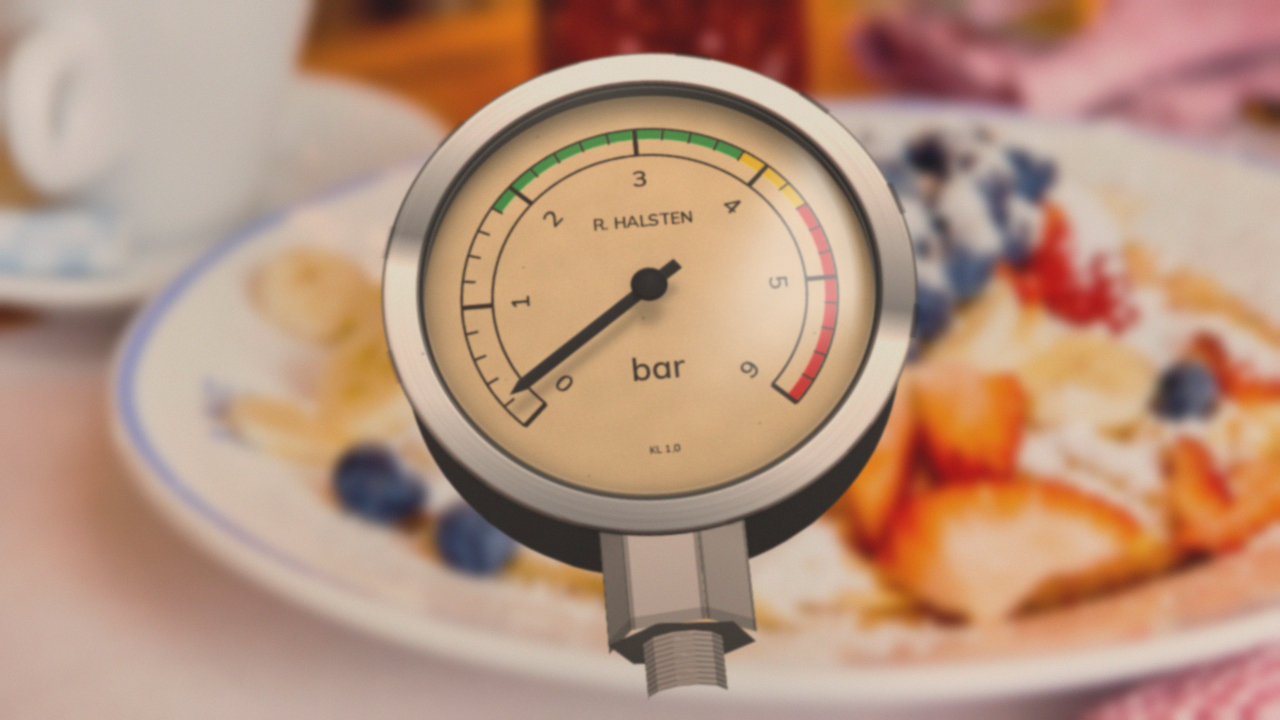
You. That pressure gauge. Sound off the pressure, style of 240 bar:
0.2 bar
